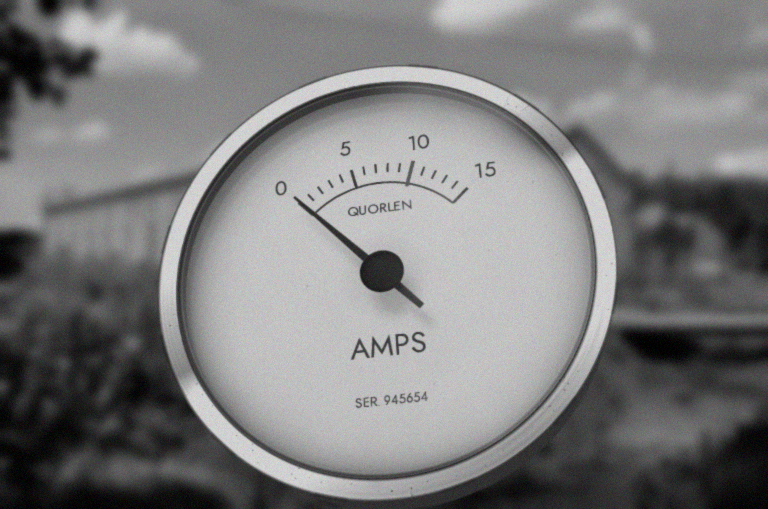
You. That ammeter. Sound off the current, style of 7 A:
0 A
